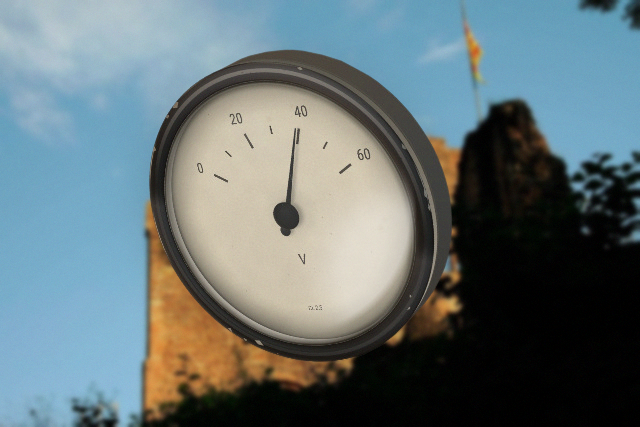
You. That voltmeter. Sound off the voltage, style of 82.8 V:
40 V
